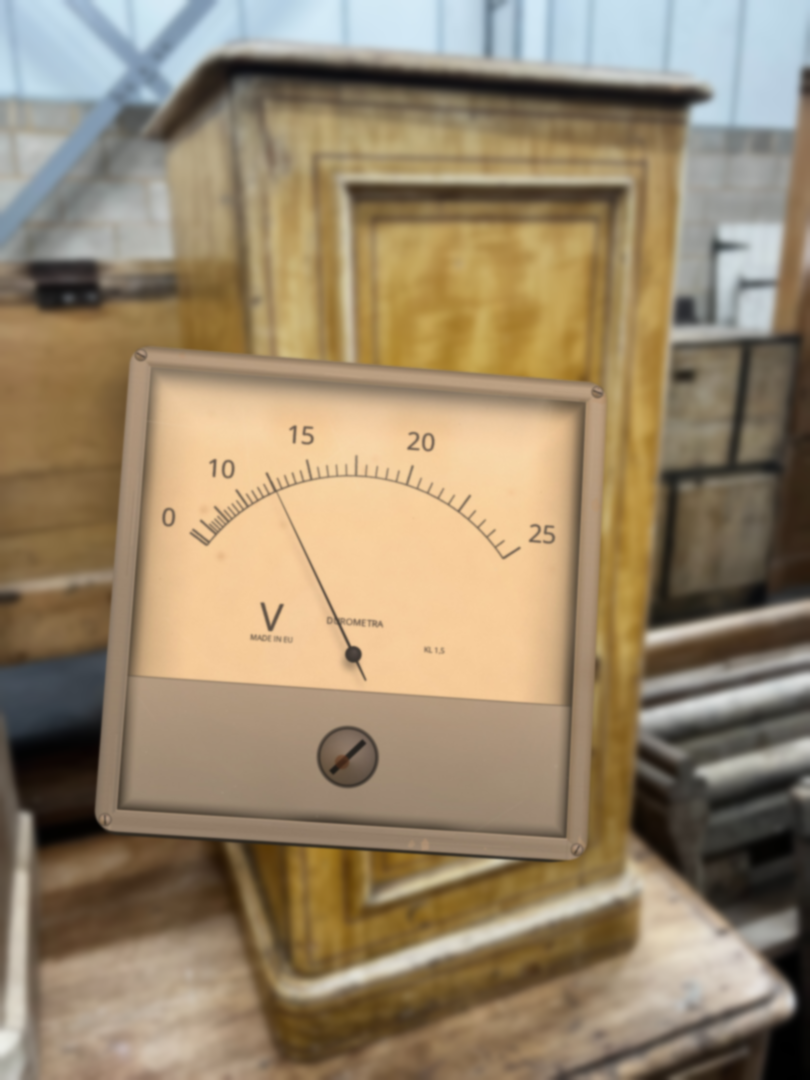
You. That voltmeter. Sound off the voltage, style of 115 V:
12.5 V
